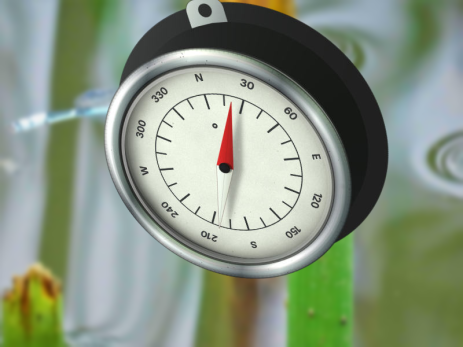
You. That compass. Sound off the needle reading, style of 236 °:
22.5 °
